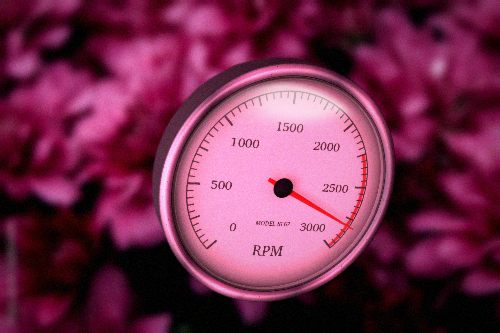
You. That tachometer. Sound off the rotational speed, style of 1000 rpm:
2800 rpm
